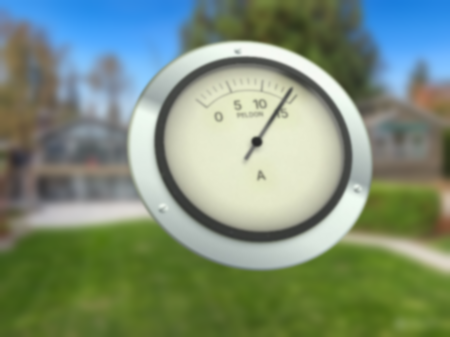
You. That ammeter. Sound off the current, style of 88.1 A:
14 A
